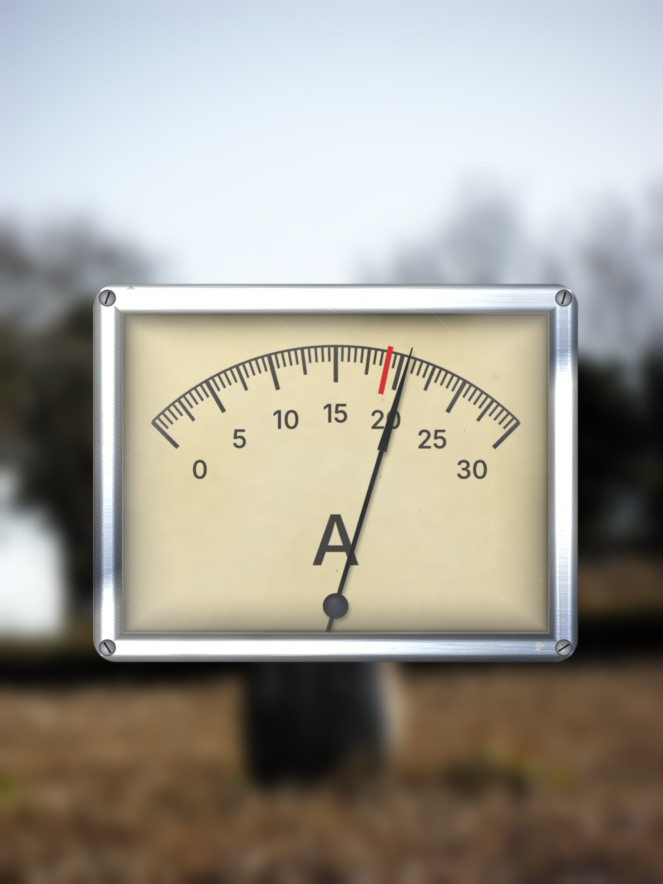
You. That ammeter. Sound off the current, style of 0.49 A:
20.5 A
